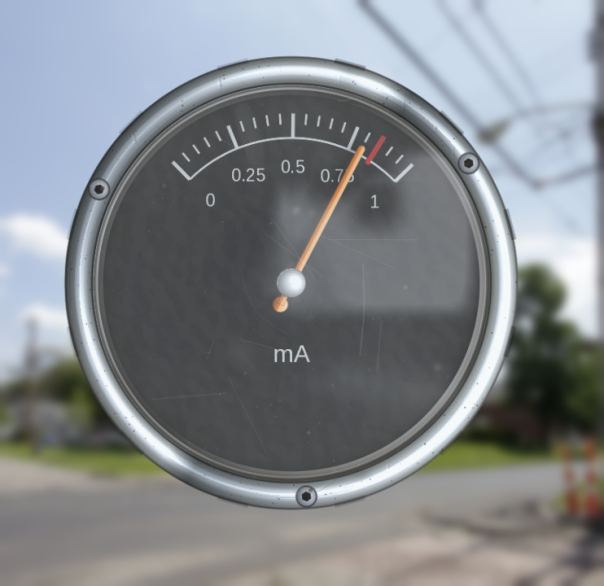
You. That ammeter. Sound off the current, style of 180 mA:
0.8 mA
